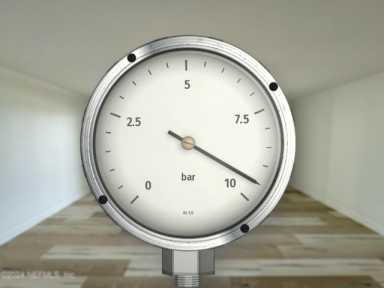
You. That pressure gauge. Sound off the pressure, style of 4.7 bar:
9.5 bar
